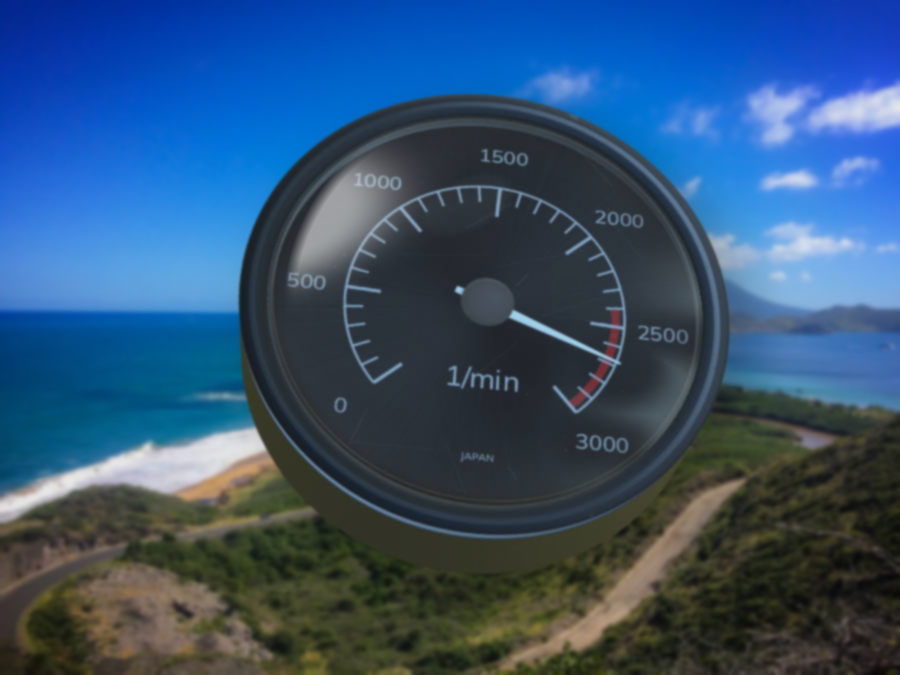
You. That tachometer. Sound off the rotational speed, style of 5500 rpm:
2700 rpm
